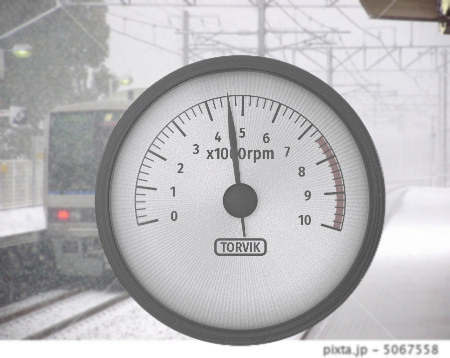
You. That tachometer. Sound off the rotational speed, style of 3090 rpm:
4600 rpm
